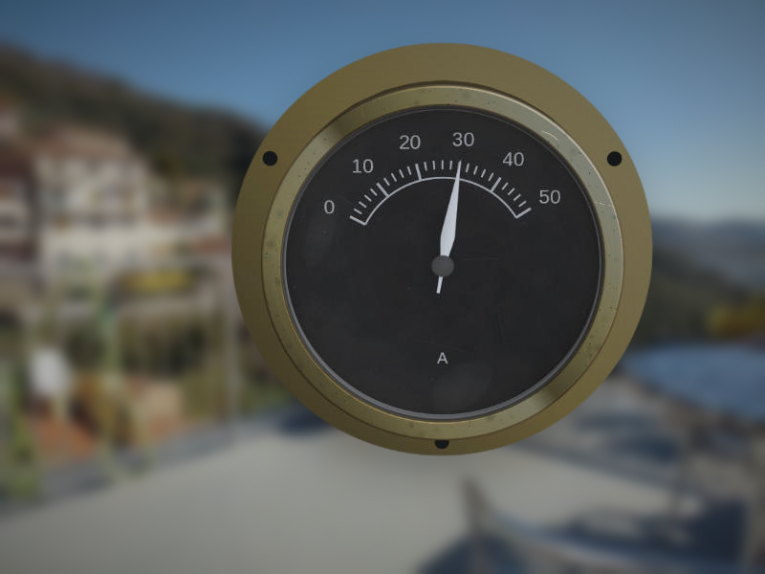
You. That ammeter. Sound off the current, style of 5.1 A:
30 A
